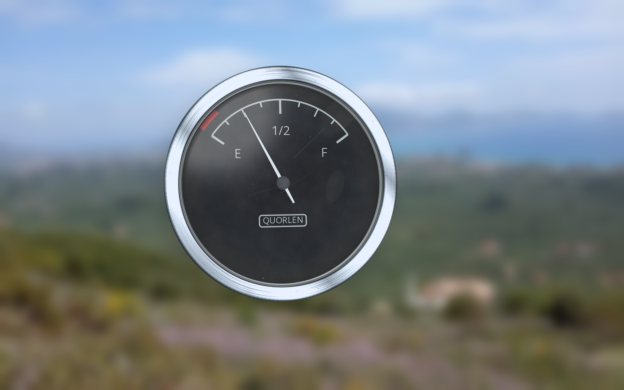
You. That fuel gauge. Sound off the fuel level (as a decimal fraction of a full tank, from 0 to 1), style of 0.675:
0.25
